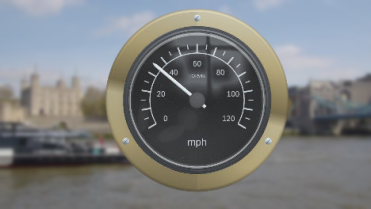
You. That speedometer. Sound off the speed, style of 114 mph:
35 mph
